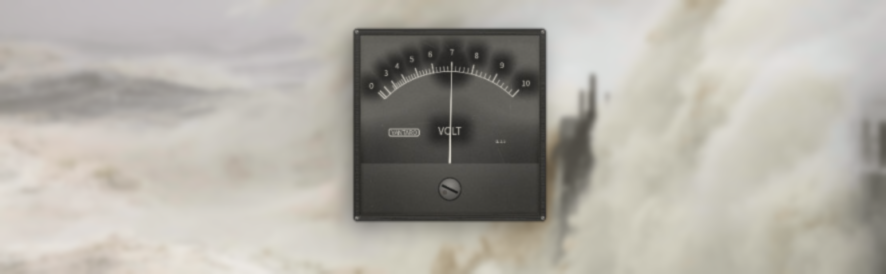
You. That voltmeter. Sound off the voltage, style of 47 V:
7 V
